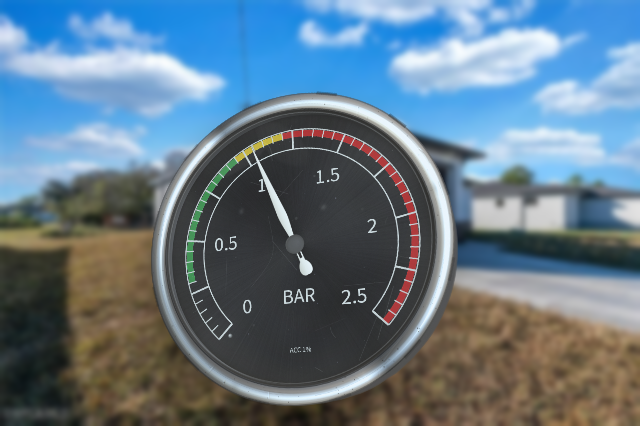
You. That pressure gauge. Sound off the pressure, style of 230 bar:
1.05 bar
